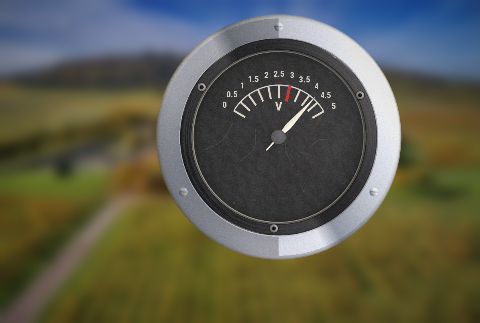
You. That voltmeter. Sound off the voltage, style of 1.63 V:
4.25 V
